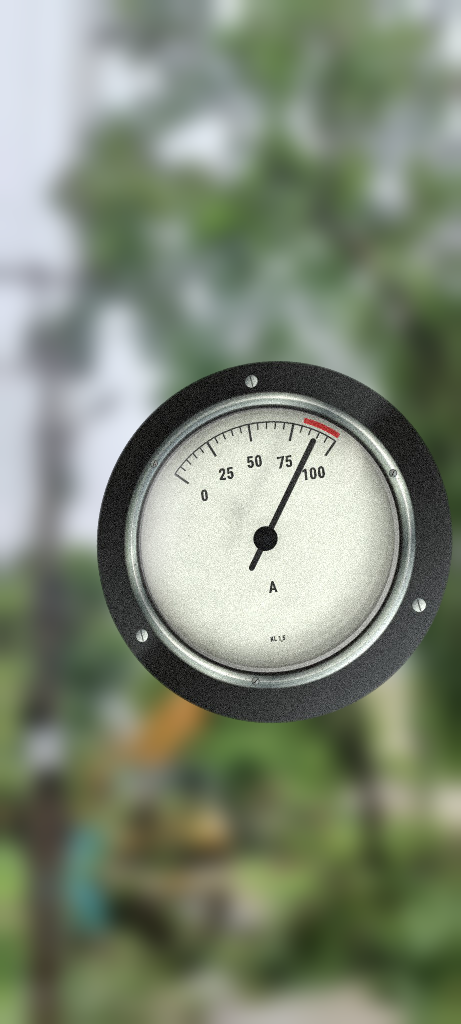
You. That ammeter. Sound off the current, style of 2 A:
90 A
